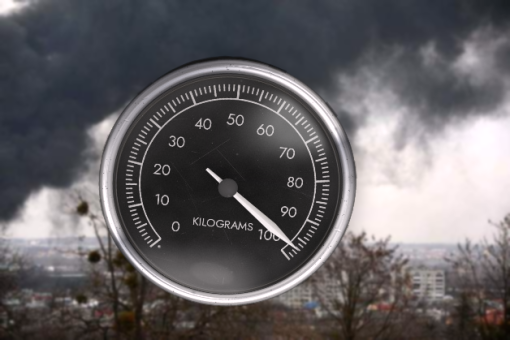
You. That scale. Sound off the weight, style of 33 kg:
97 kg
